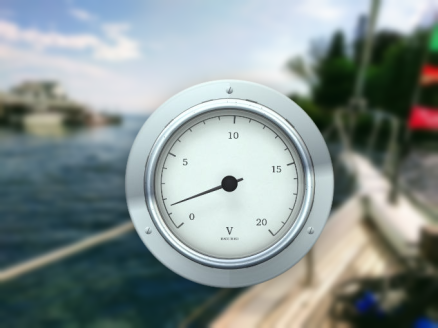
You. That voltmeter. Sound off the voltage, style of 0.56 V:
1.5 V
